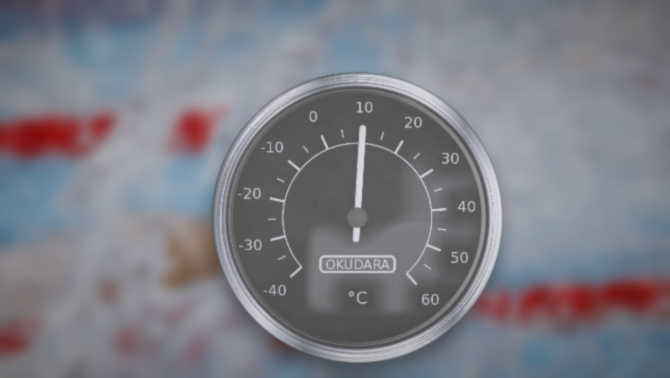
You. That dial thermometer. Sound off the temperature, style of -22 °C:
10 °C
